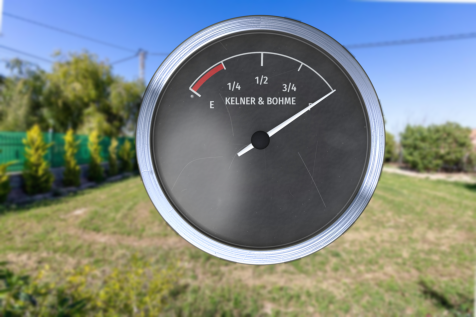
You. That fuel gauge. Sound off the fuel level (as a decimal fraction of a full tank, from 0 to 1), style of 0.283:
1
